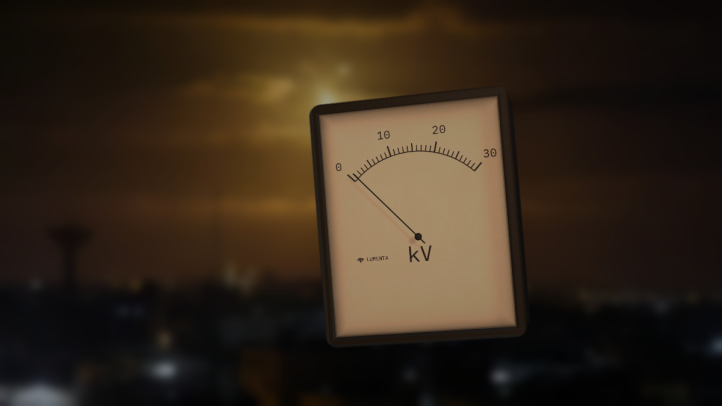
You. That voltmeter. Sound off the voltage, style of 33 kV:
1 kV
